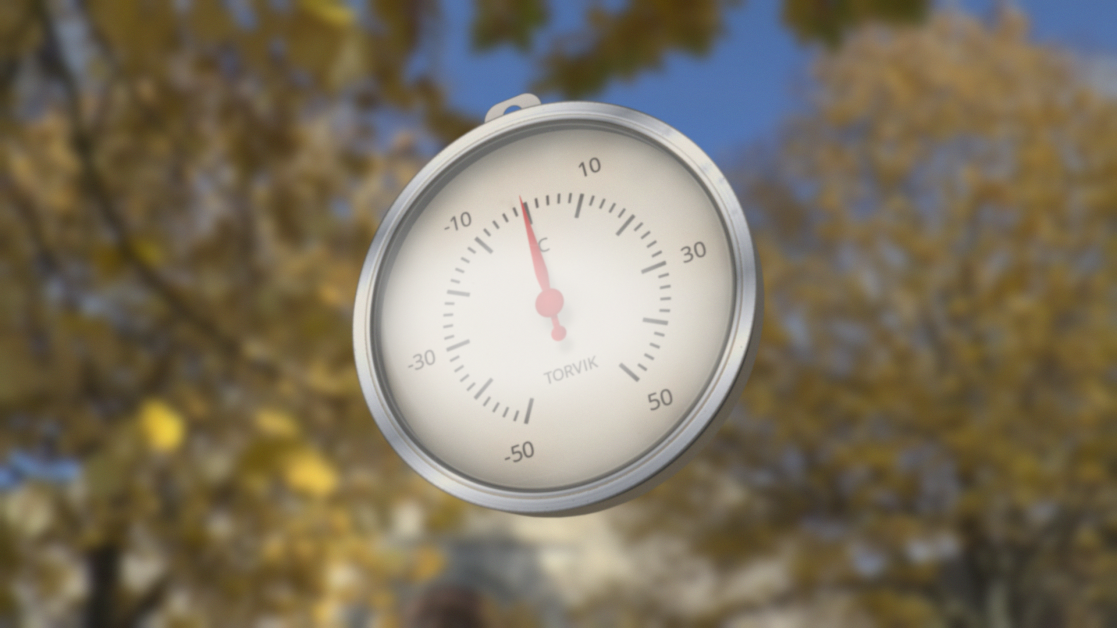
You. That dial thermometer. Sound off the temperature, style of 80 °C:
0 °C
